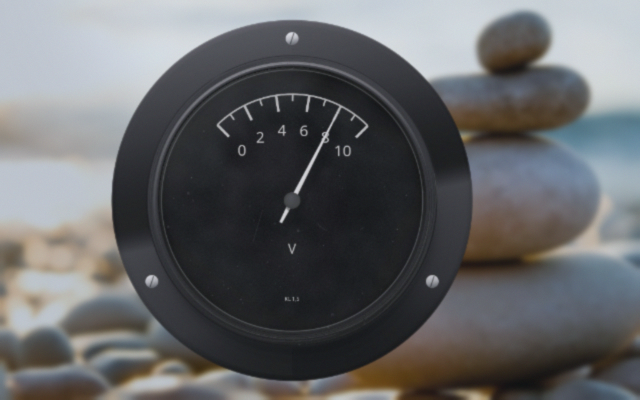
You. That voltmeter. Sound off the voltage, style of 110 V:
8 V
